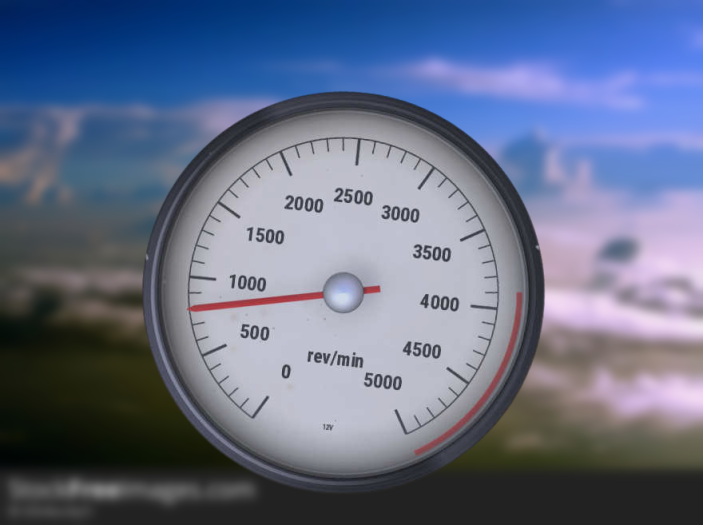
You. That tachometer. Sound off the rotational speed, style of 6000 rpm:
800 rpm
